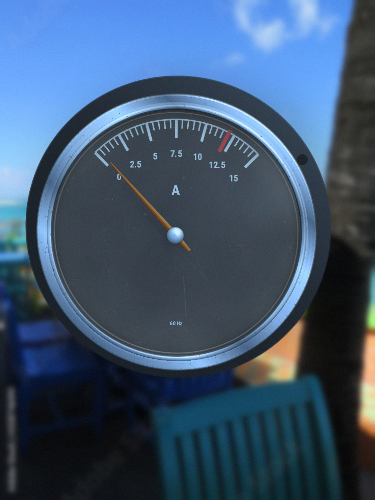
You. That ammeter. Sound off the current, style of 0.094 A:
0.5 A
